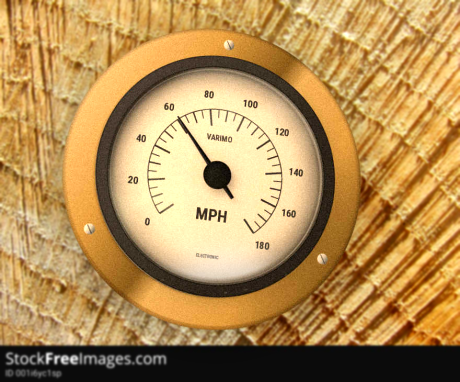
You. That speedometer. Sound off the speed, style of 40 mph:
60 mph
